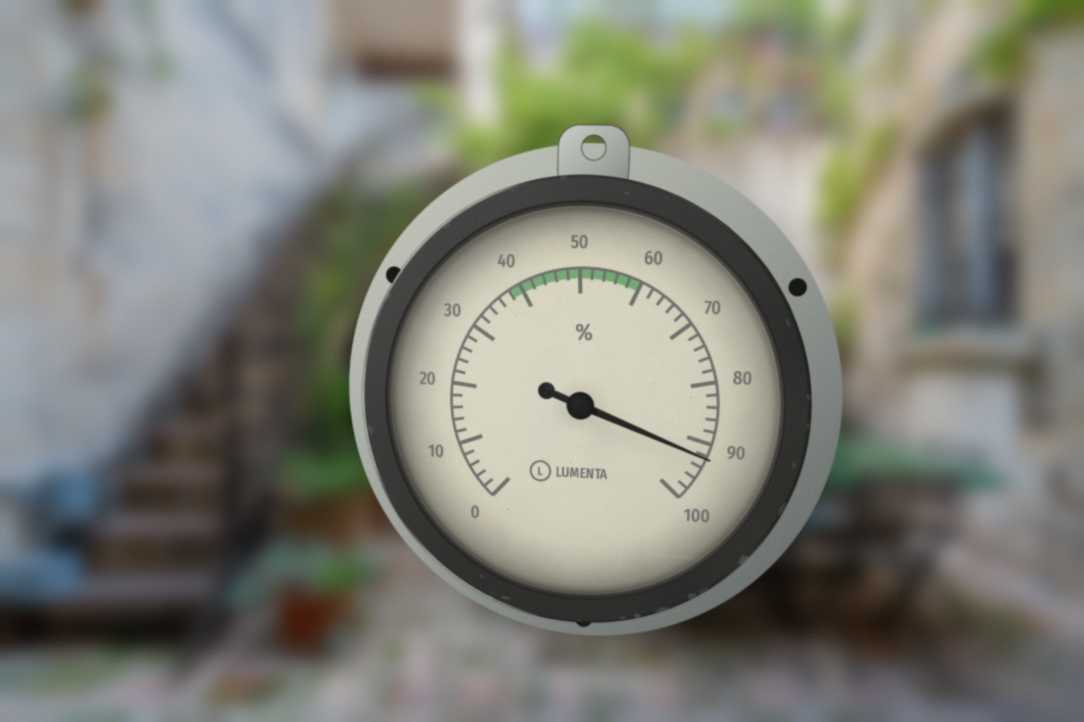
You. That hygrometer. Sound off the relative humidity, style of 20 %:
92 %
